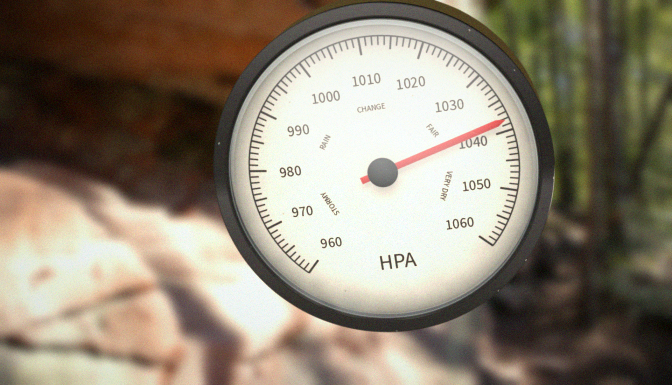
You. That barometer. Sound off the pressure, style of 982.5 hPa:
1038 hPa
